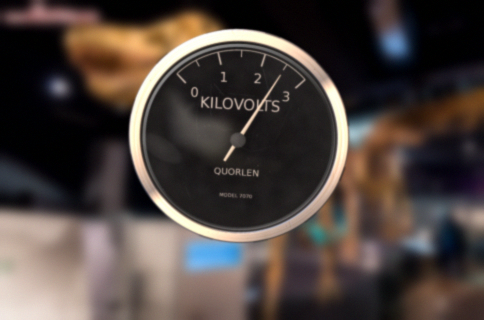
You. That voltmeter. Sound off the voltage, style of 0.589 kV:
2.5 kV
